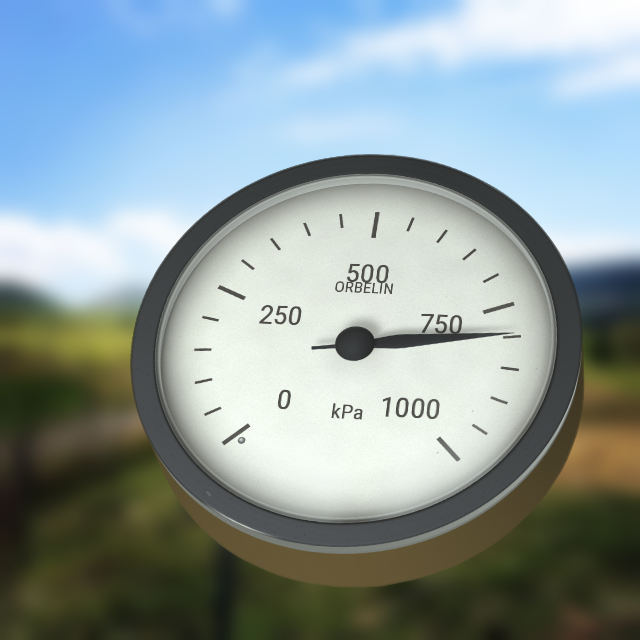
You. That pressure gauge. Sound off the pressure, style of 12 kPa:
800 kPa
